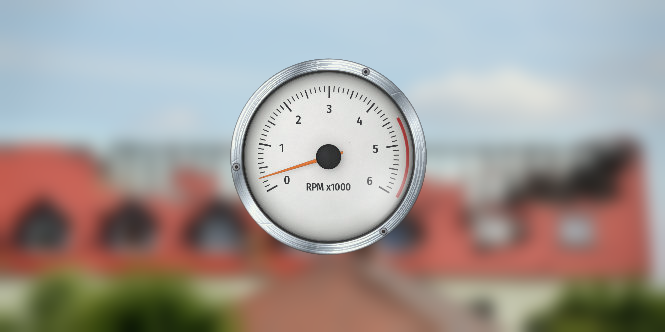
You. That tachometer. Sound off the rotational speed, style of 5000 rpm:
300 rpm
